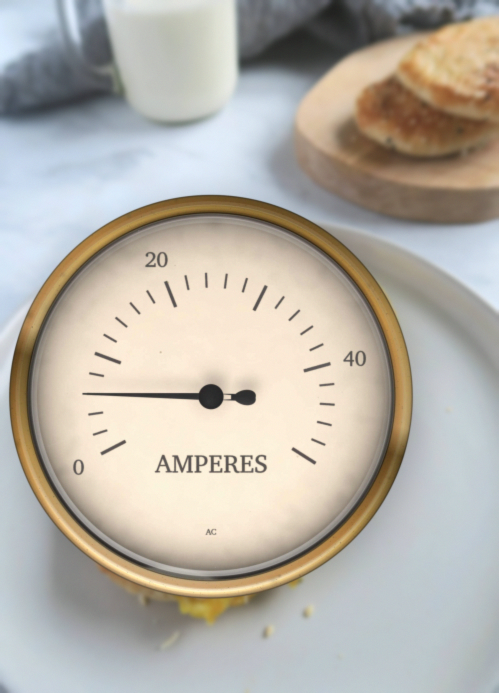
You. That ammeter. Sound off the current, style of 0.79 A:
6 A
